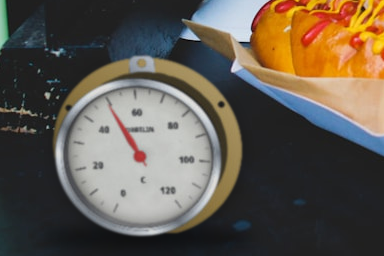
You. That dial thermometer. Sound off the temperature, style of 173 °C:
50 °C
